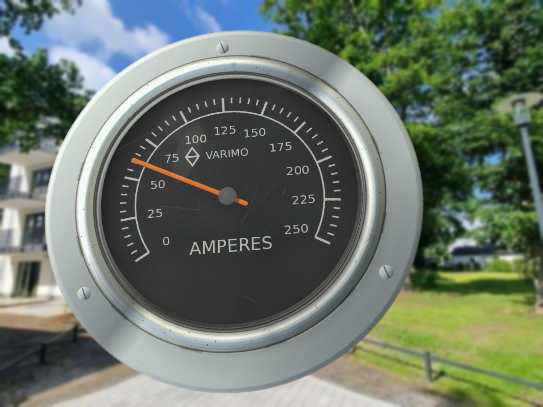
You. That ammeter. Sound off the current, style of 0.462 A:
60 A
